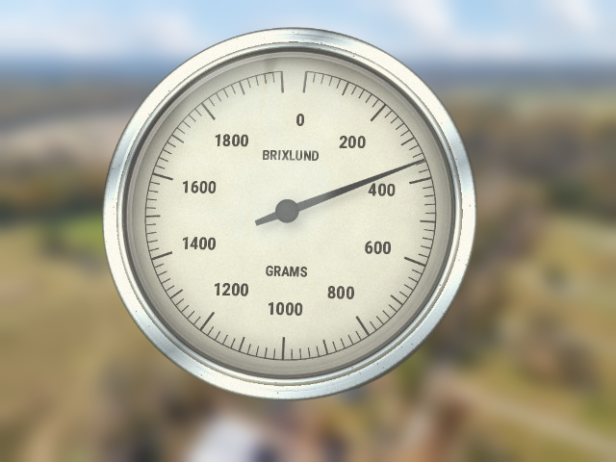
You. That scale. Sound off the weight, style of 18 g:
360 g
